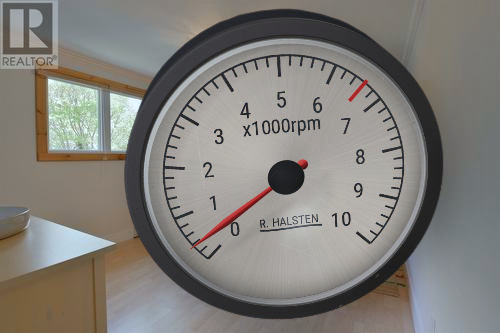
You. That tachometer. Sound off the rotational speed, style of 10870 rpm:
400 rpm
